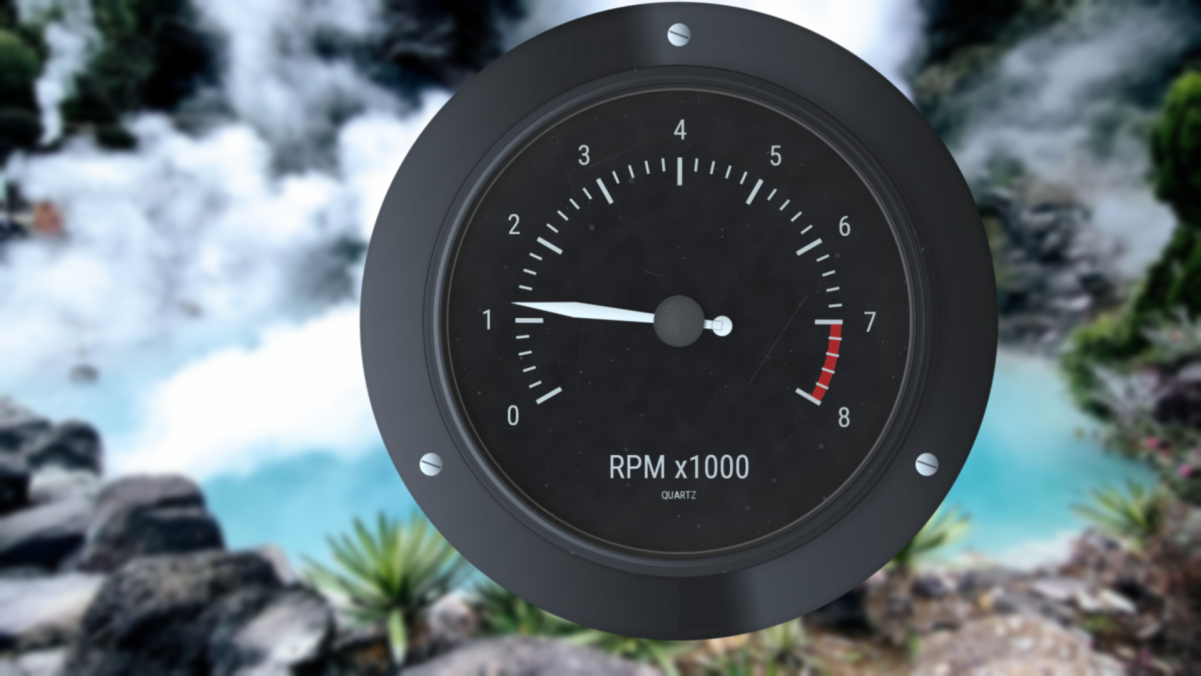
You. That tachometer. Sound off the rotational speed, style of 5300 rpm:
1200 rpm
